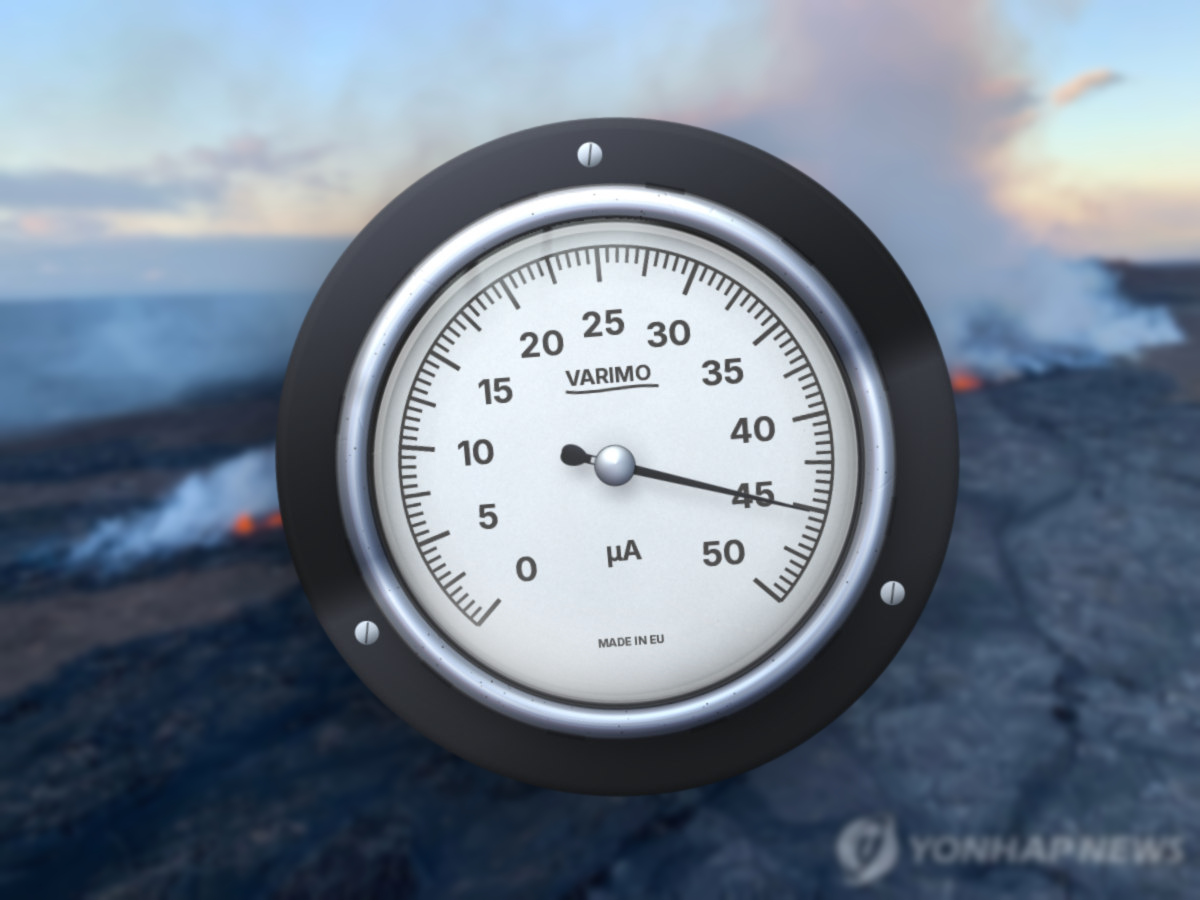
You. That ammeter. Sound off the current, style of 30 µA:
45 µA
